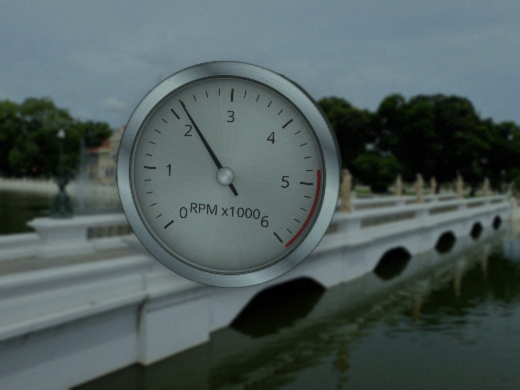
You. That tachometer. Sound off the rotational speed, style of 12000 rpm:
2200 rpm
